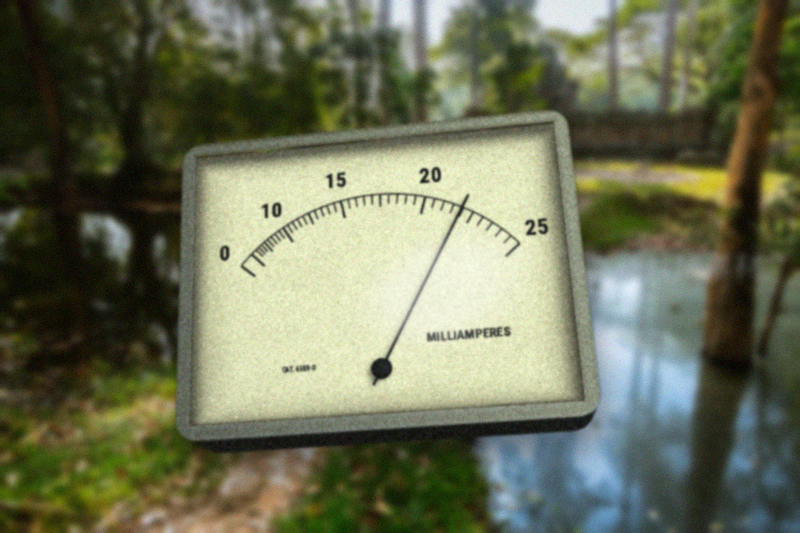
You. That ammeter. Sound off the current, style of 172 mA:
22 mA
